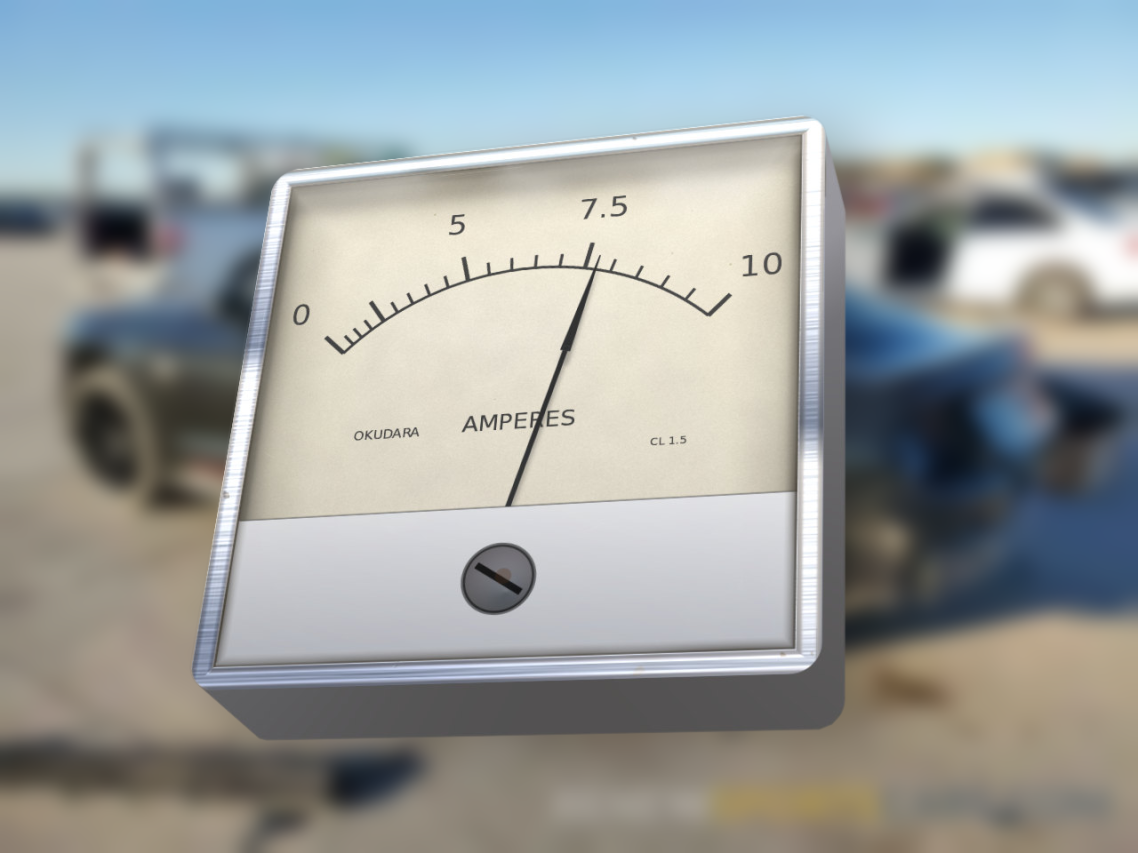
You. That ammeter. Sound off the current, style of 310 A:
7.75 A
